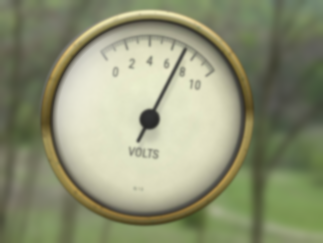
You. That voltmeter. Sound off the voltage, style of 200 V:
7 V
